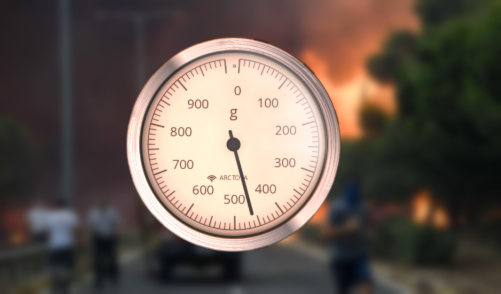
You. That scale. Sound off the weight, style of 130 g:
460 g
